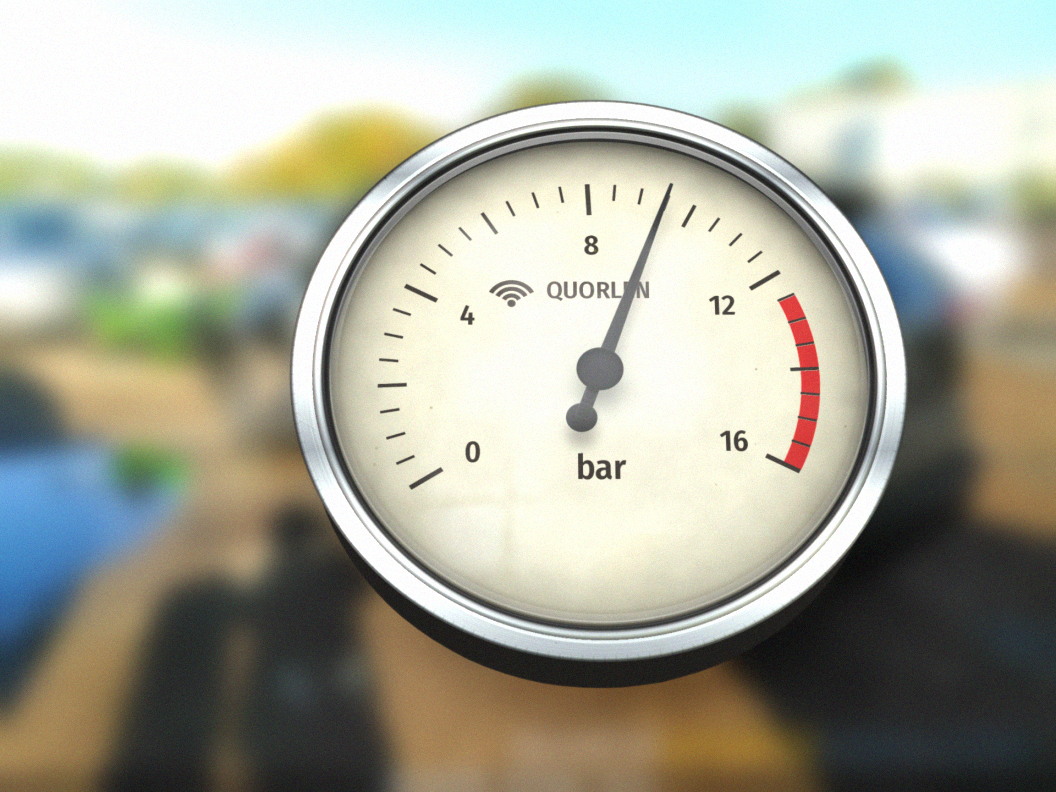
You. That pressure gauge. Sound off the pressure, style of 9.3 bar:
9.5 bar
